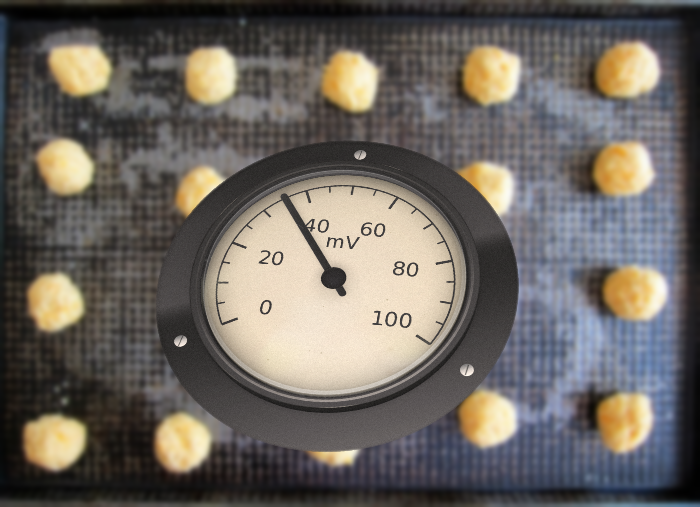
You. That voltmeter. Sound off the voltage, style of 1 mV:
35 mV
